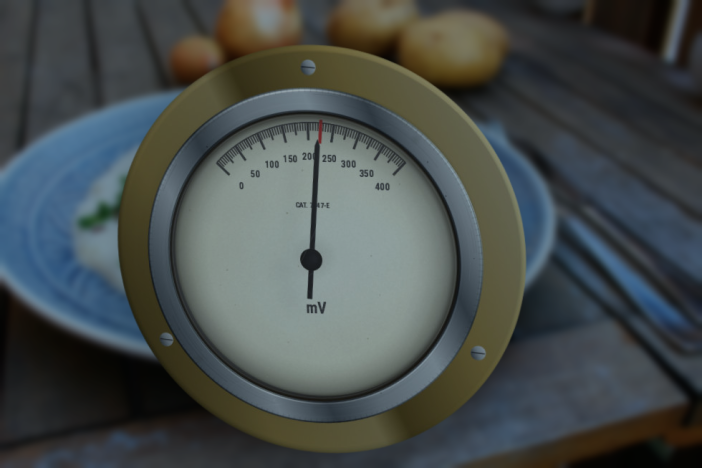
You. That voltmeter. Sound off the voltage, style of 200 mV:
225 mV
